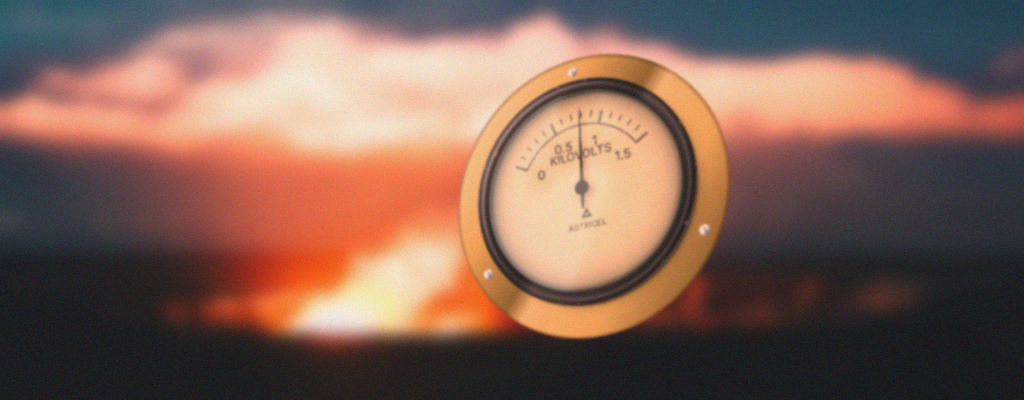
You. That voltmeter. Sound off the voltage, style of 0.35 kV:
0.8 kV
